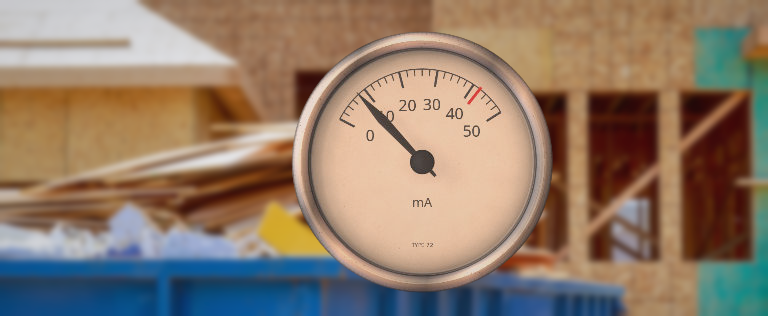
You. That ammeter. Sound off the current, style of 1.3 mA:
8 mA
